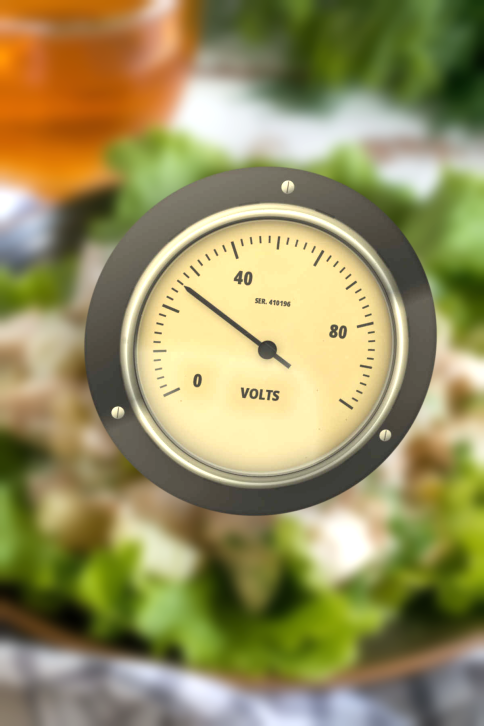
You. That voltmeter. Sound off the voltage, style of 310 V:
26 V
